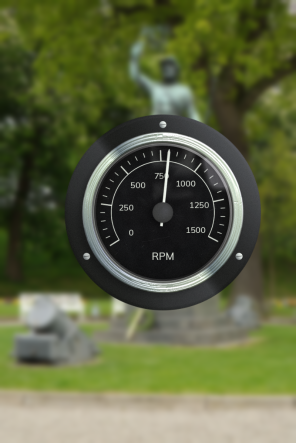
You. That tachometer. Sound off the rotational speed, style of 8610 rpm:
800 rpm
